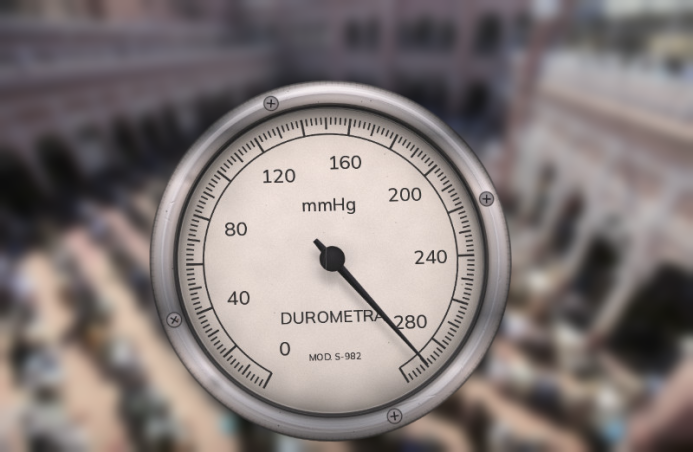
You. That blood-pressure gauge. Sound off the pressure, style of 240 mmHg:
290 mmHg
